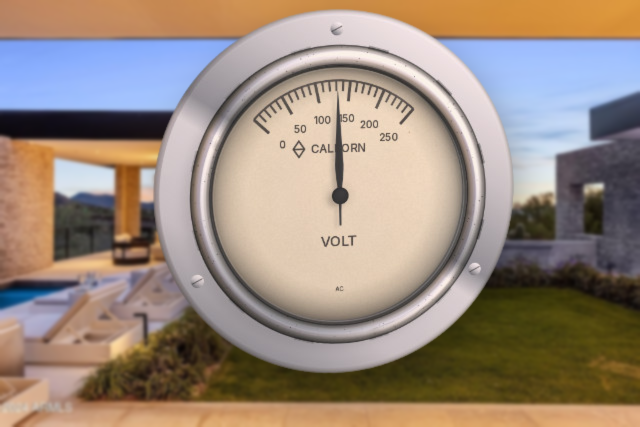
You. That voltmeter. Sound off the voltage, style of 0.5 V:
130 V
